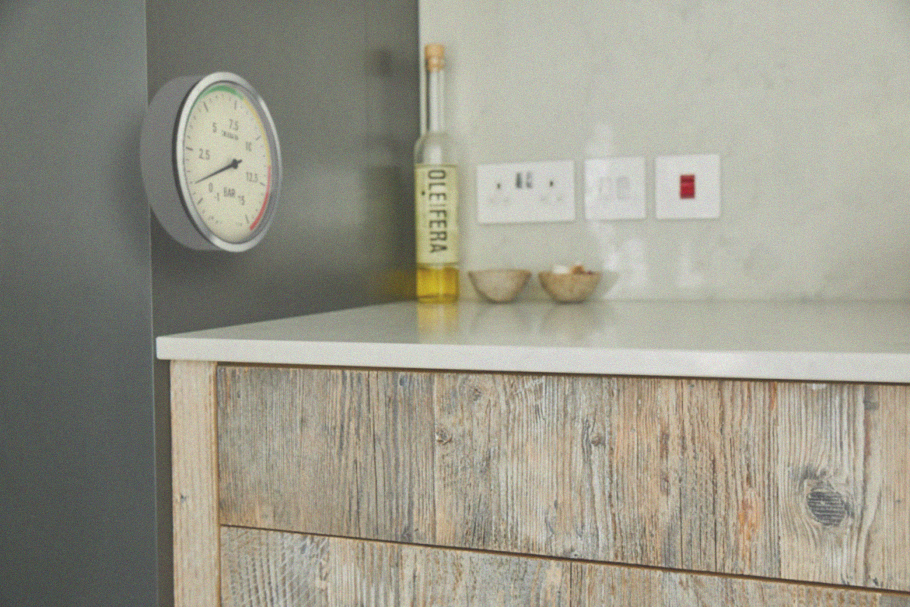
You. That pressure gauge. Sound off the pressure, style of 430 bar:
1 bar
